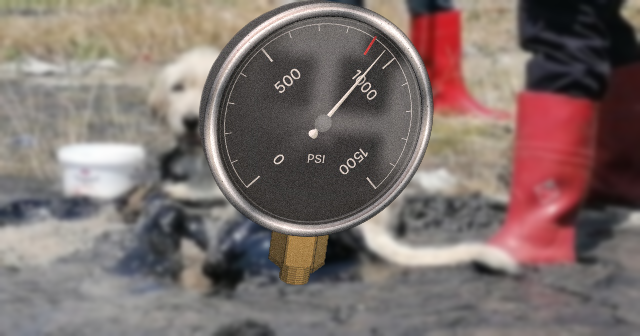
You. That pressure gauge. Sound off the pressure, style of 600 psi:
950 psi
